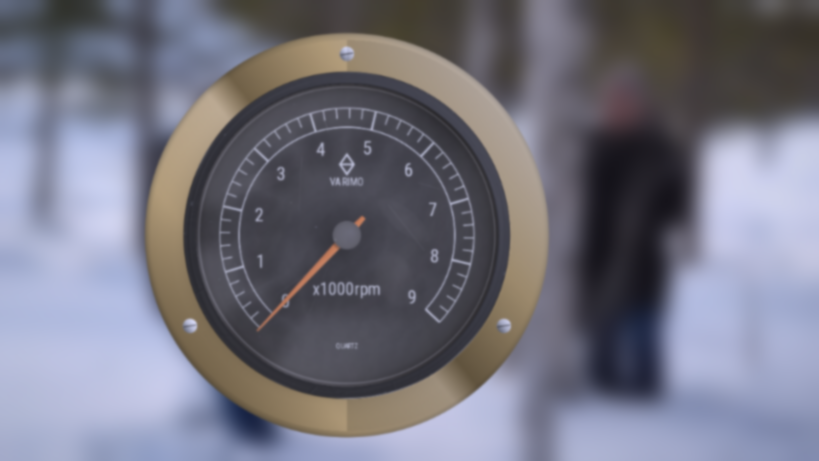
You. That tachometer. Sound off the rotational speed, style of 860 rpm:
0 rpm
